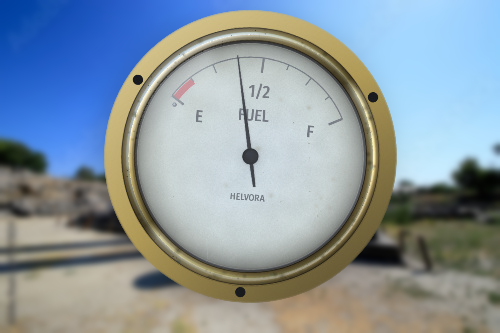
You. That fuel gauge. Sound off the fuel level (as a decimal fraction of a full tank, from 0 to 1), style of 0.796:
0.375
